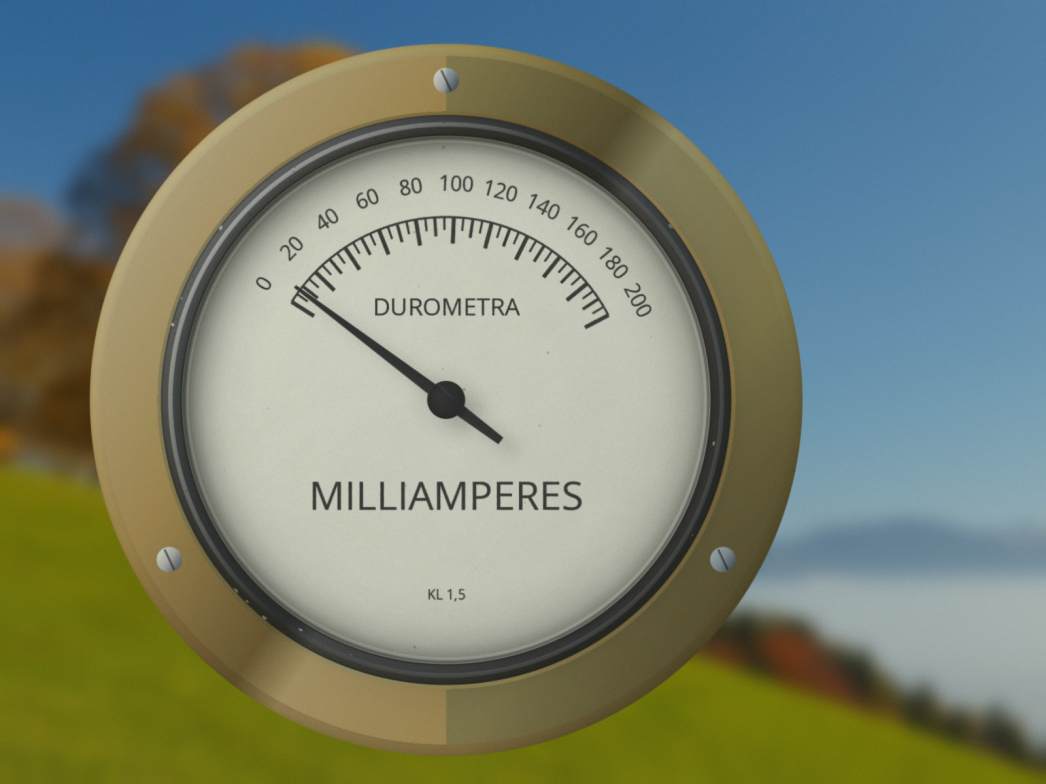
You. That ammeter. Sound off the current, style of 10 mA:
7.5 mA
